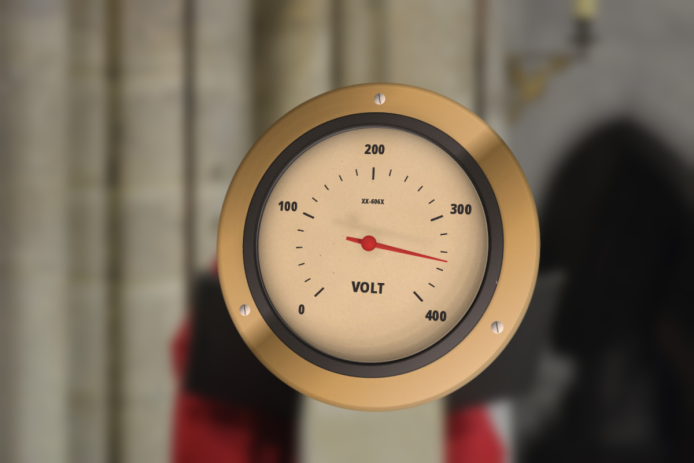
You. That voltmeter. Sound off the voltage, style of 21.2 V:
350 V
